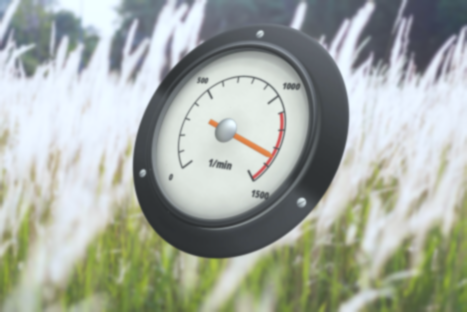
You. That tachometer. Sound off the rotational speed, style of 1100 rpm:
1350 rpm
